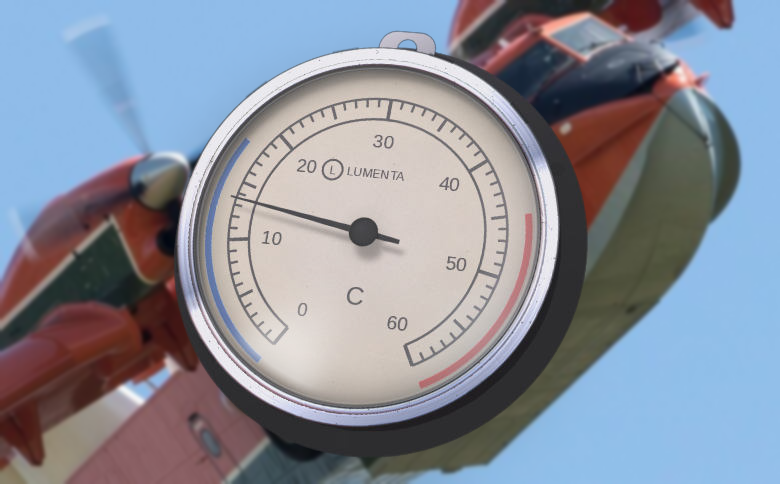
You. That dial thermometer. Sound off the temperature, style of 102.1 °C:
13.5 °C
